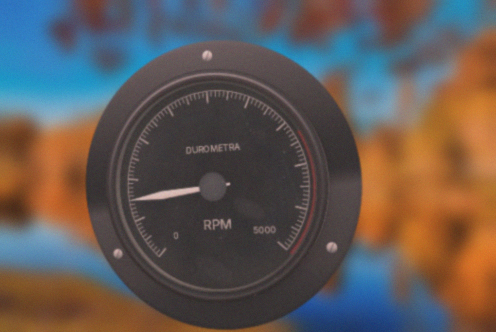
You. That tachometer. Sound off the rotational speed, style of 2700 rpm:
750 rpm
